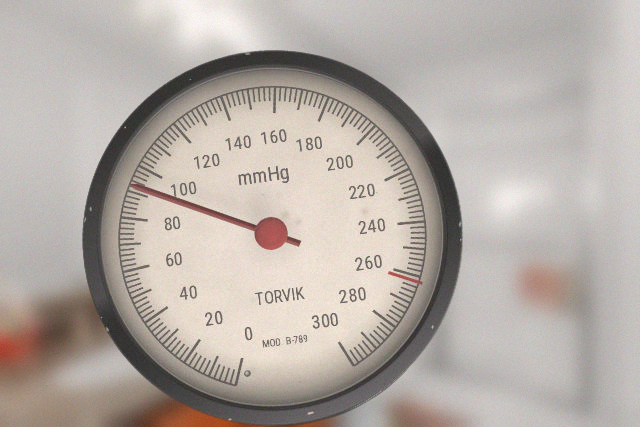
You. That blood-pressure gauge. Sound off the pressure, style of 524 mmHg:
92 mmHg
